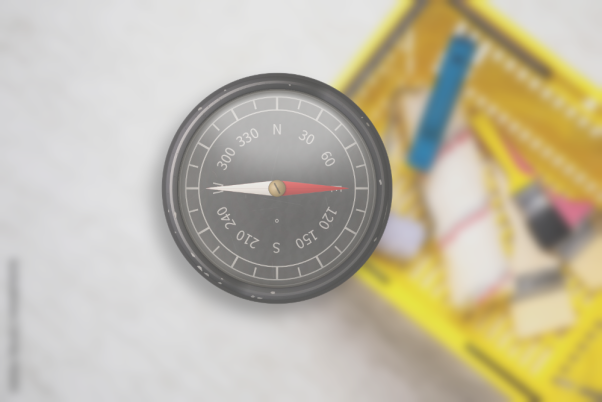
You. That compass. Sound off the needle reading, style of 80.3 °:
90 °
